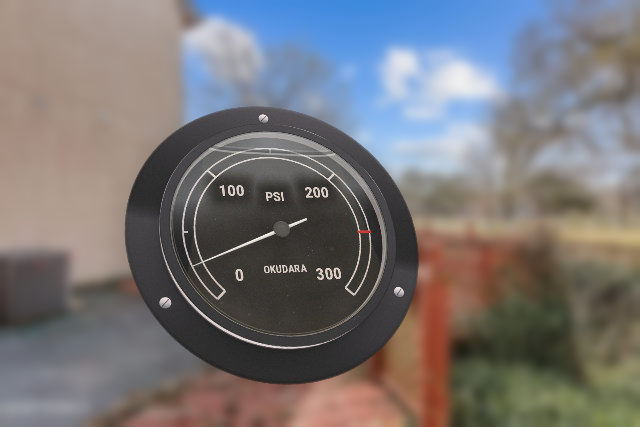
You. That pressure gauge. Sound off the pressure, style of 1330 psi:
25 psi
